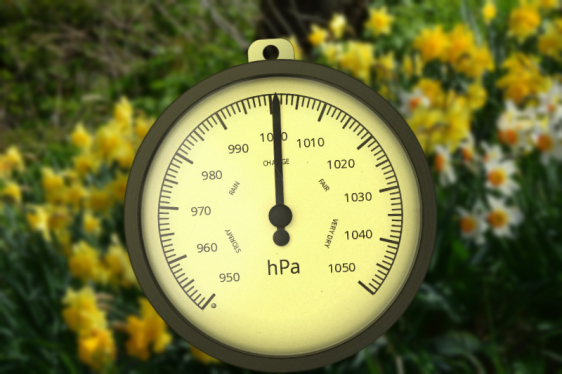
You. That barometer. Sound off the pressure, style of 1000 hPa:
1001 hPa
